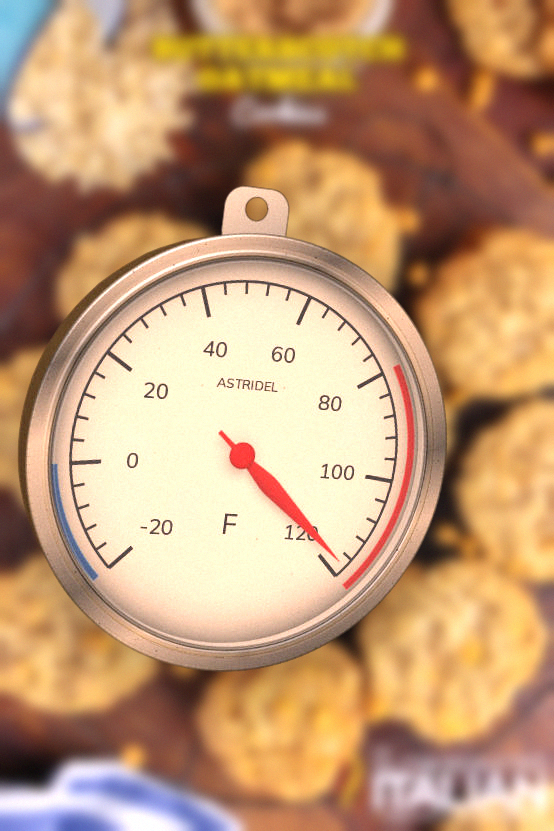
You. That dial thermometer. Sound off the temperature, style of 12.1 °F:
118 °F
